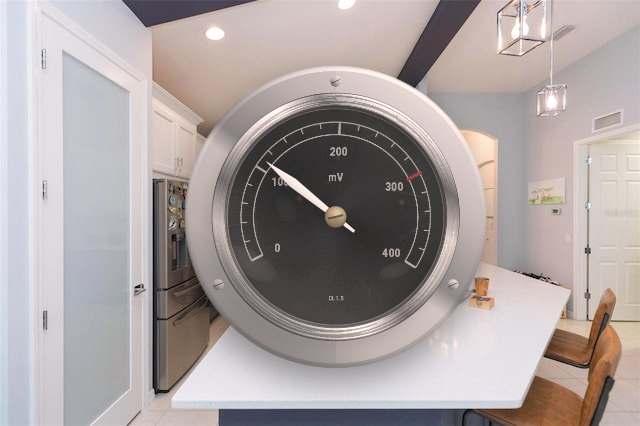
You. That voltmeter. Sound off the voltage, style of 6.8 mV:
110 mV
